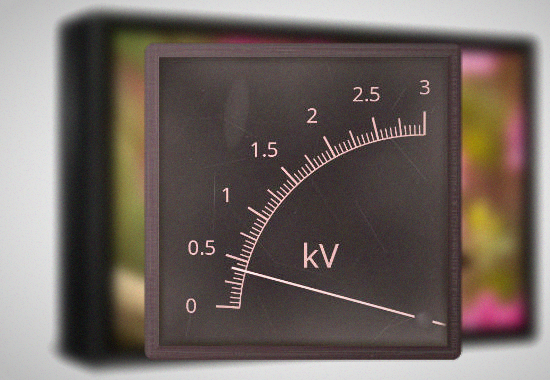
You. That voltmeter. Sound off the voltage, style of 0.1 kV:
0.4 kV
